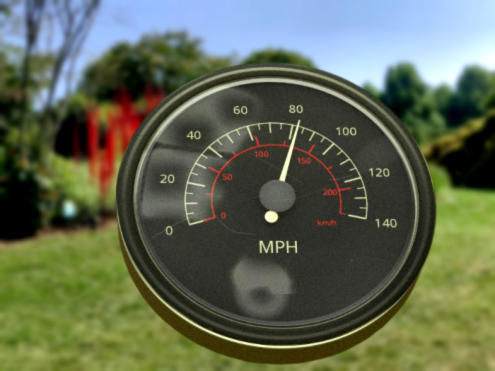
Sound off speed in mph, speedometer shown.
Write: 82.5 mph
